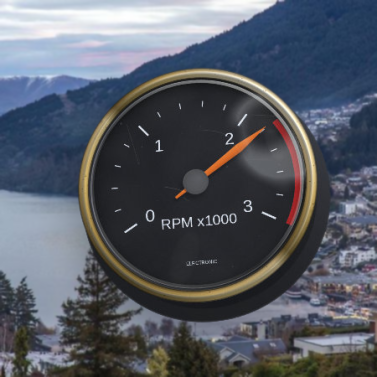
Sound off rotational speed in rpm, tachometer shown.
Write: 2200 rpm
